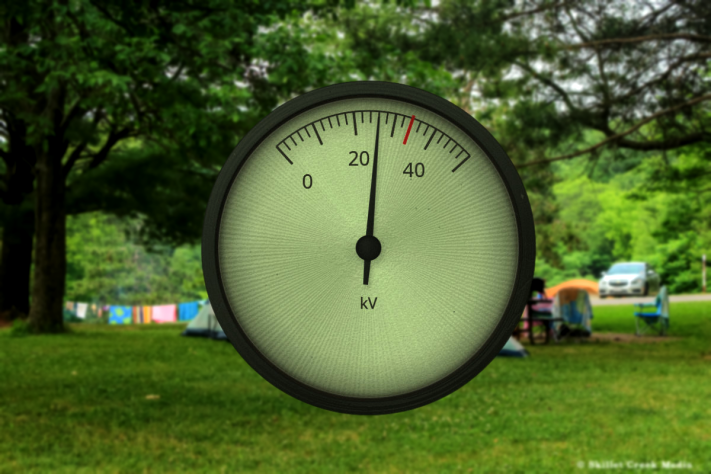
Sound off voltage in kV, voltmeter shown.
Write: 26 kV
